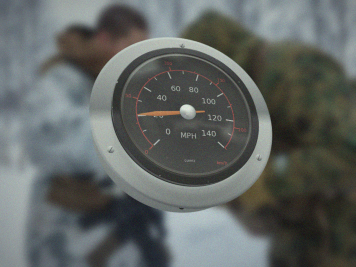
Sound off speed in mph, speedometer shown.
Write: 20 mph
